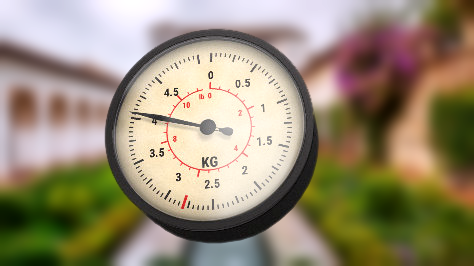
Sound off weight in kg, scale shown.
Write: 4.05 kg
